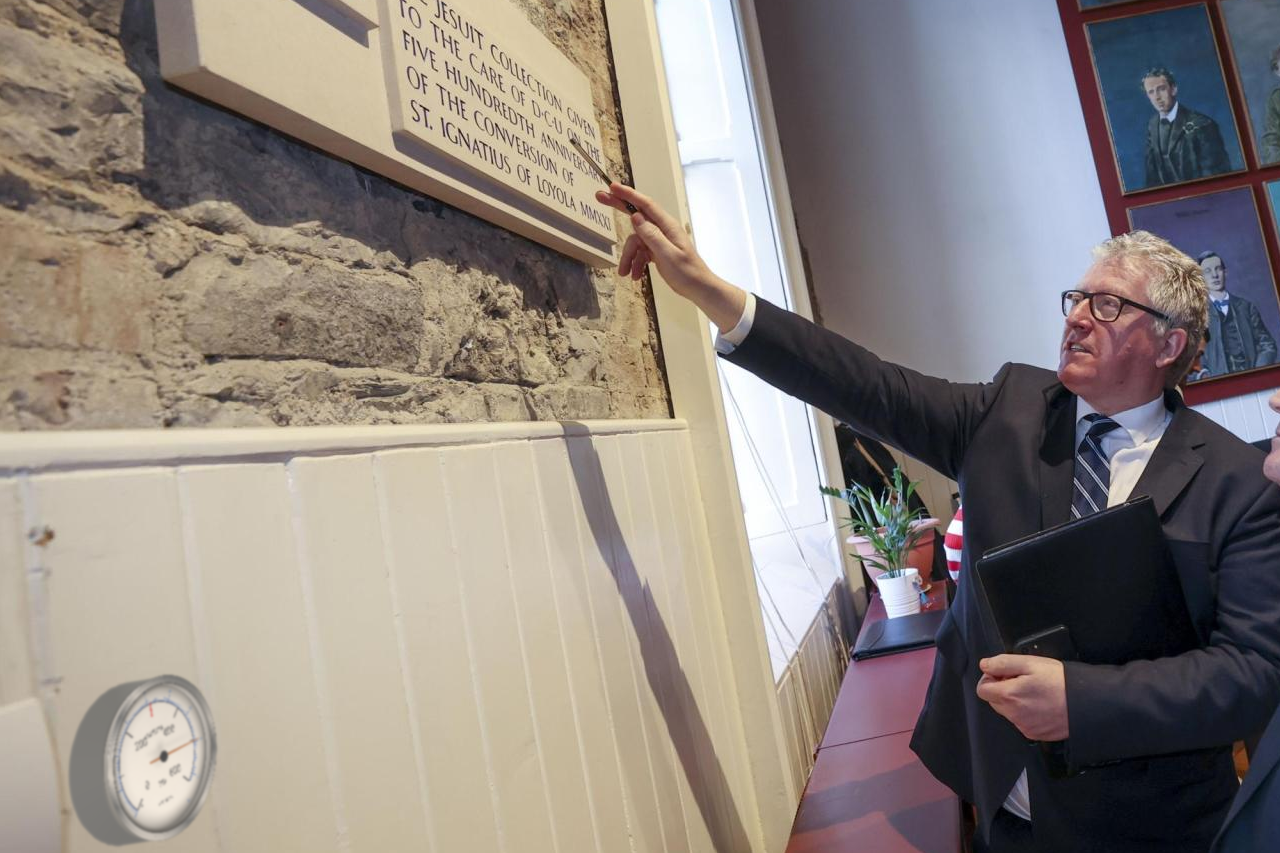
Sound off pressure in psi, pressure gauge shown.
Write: 500 psi
